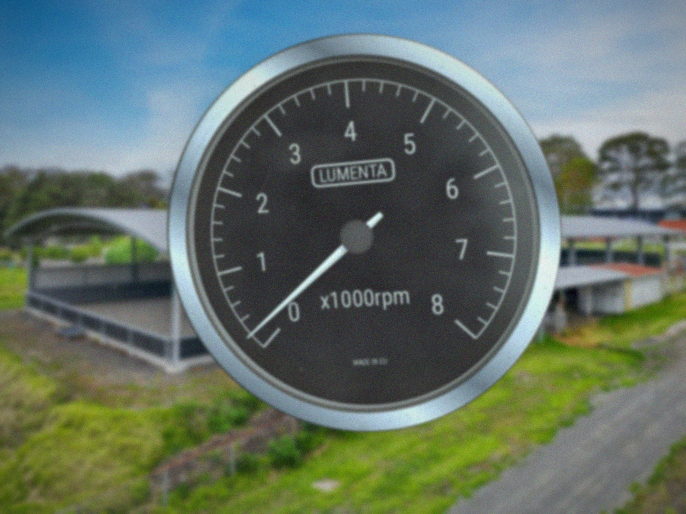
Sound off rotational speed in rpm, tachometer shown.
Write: 200 rpm
